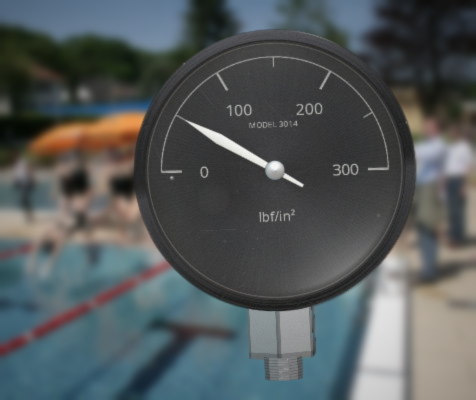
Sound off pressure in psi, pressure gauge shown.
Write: 50 psi
